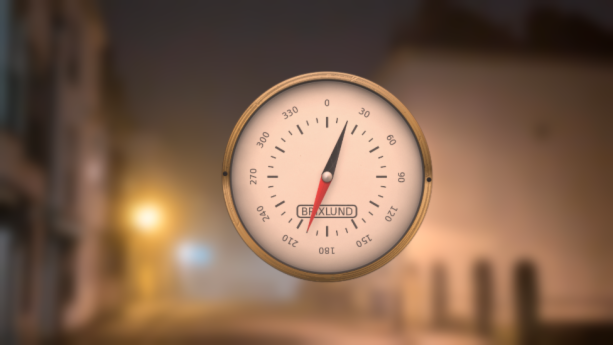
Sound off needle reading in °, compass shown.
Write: 200 °
